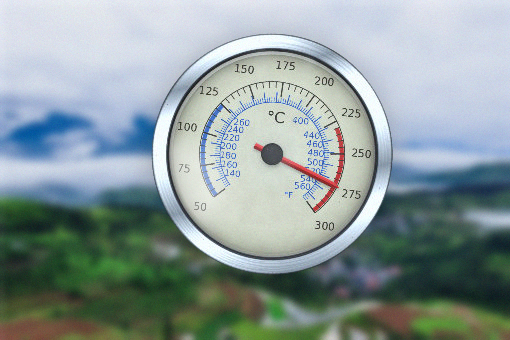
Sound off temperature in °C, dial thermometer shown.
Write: 275 °C
